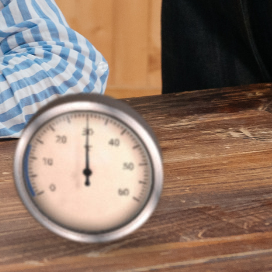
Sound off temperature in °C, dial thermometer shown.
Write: 30 °C
